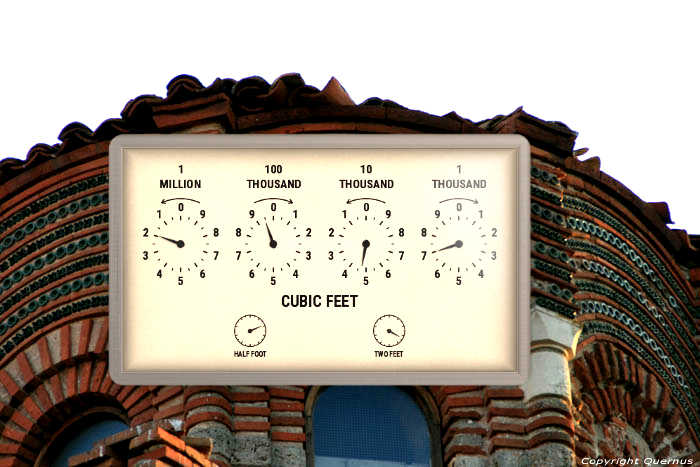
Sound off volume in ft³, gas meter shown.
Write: 194700 ft³
